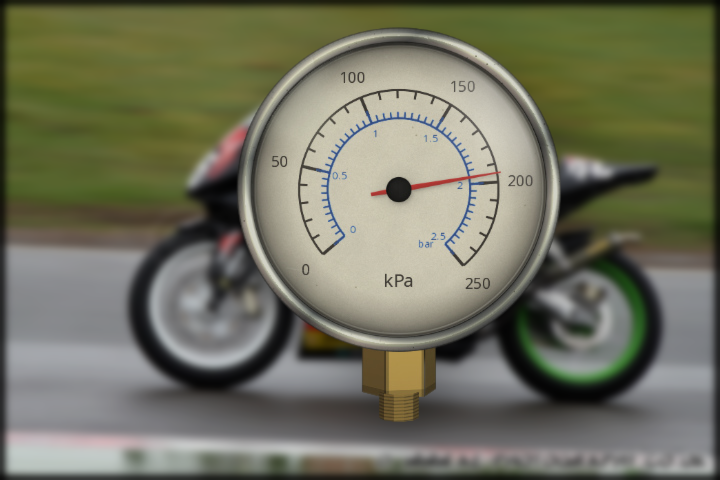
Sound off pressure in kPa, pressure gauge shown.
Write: 195 kPa
